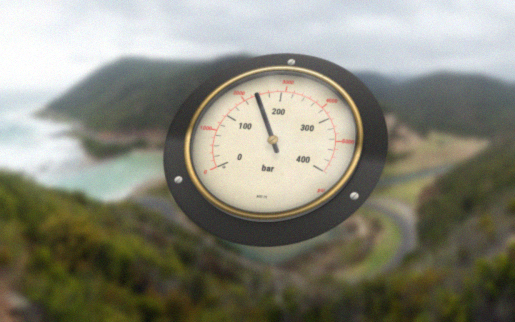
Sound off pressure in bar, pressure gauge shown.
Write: 160 bar
